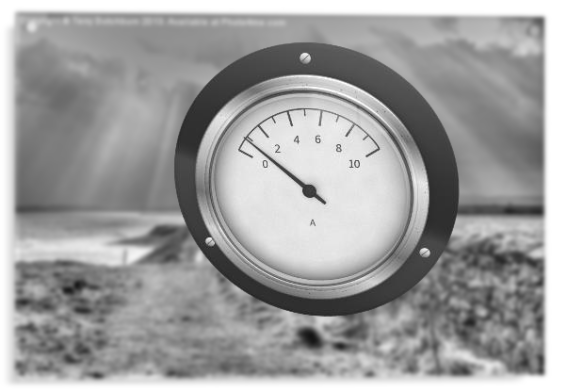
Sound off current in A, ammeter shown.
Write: 1 A
